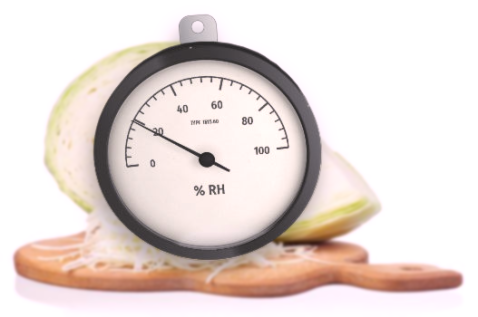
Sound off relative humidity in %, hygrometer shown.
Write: 20 %
